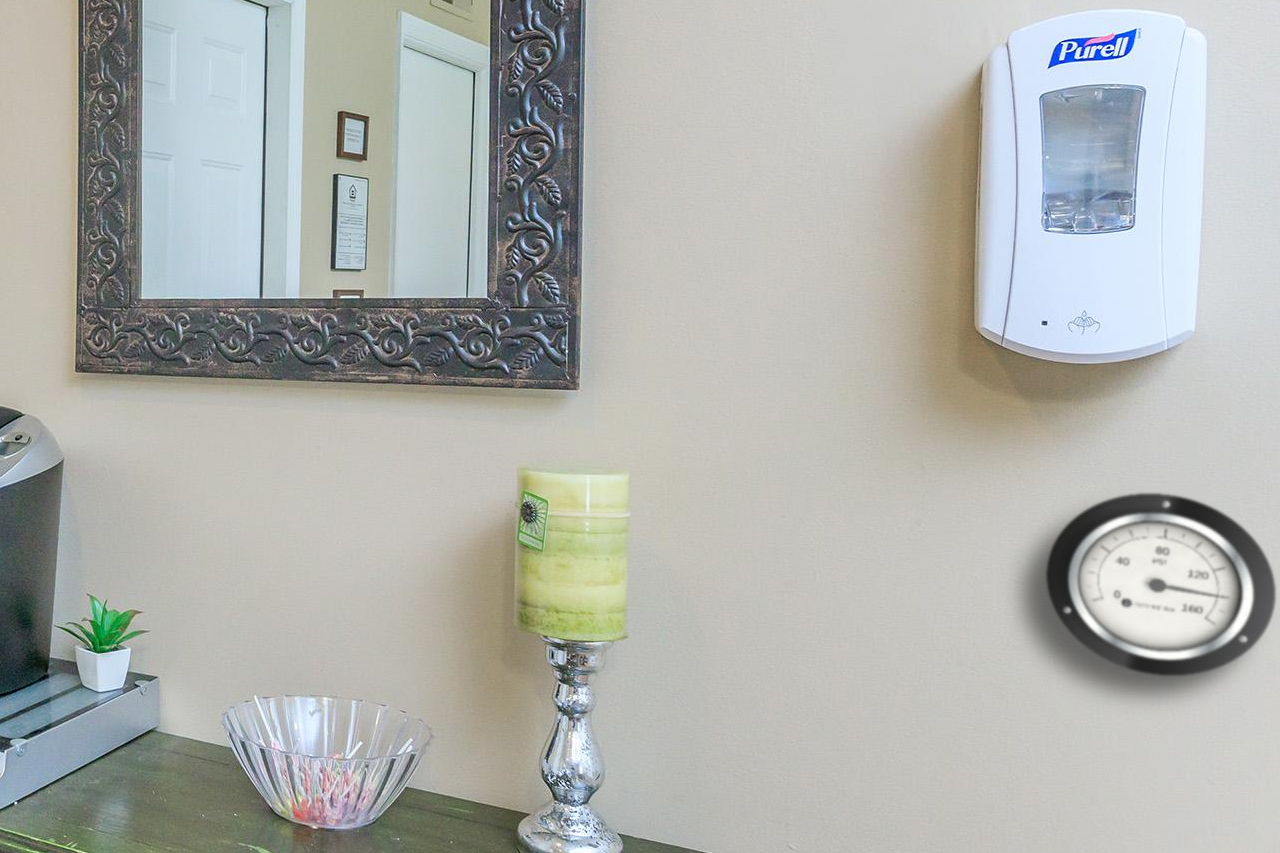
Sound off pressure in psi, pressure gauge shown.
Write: 140 psi
